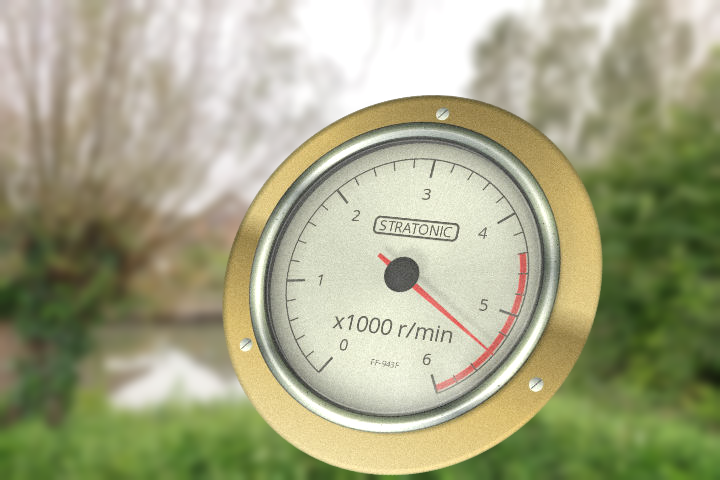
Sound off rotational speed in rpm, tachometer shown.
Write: 5400 rpm
